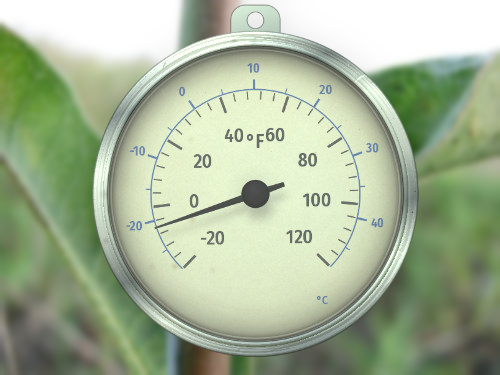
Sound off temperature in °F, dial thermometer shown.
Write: -6 °F
